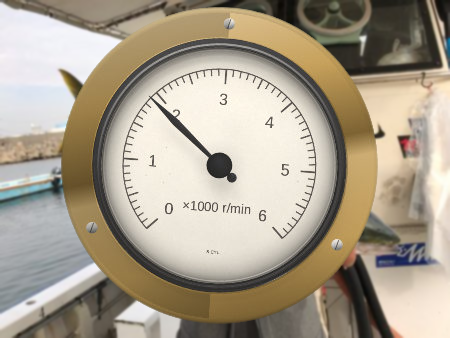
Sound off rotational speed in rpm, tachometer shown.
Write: 1900 rpm
